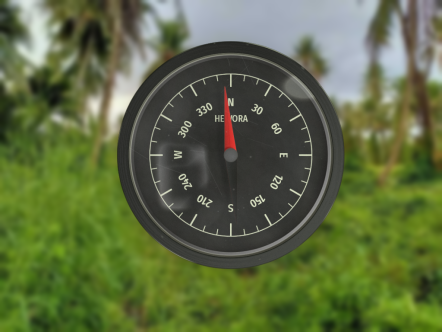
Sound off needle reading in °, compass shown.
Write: 355 °
